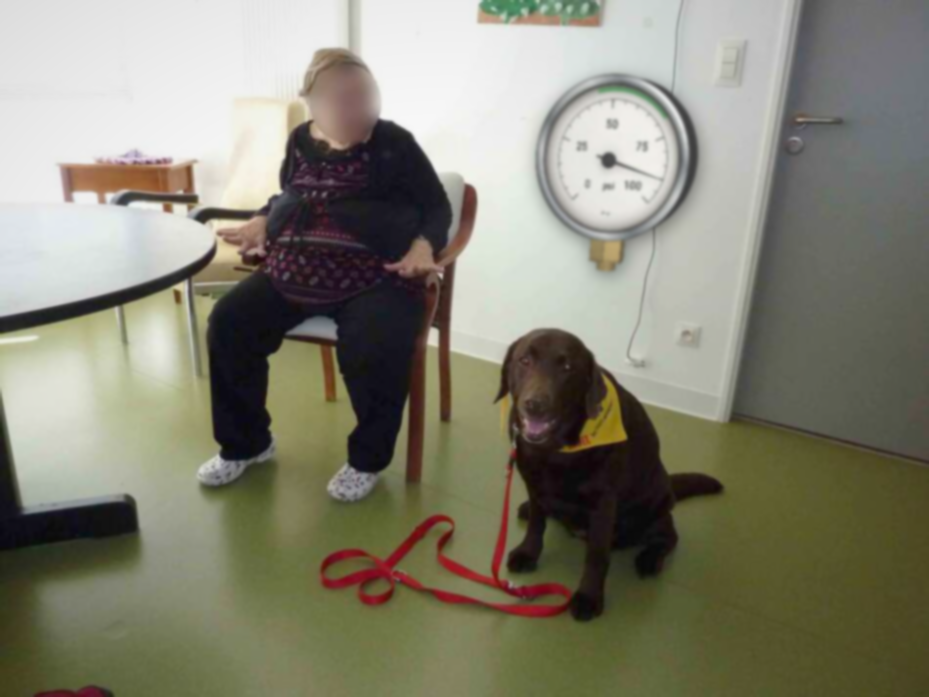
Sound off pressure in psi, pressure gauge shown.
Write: 90 psi
